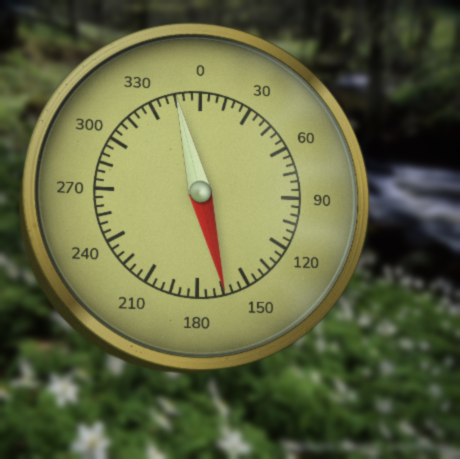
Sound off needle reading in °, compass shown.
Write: 165 °
